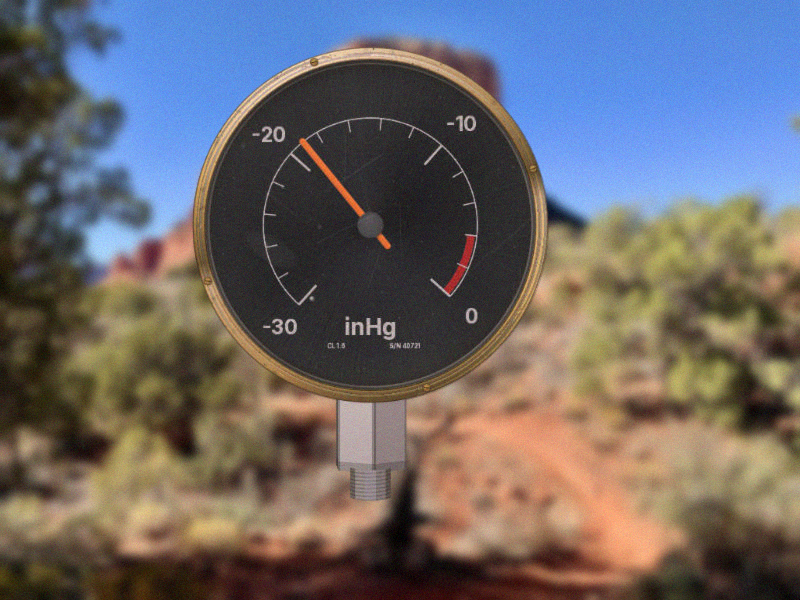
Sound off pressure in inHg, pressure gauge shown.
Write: -19 inHg
